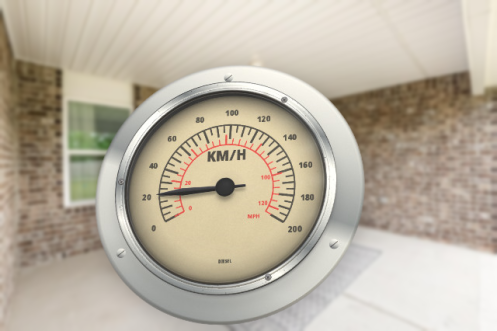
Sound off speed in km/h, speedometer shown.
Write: 20 km/h
